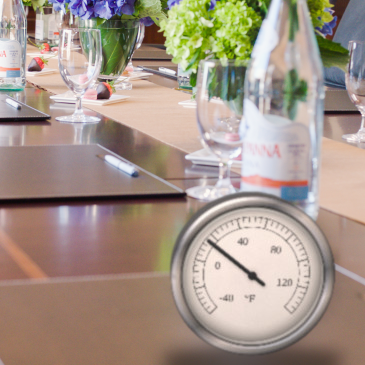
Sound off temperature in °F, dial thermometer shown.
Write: 16 °F
